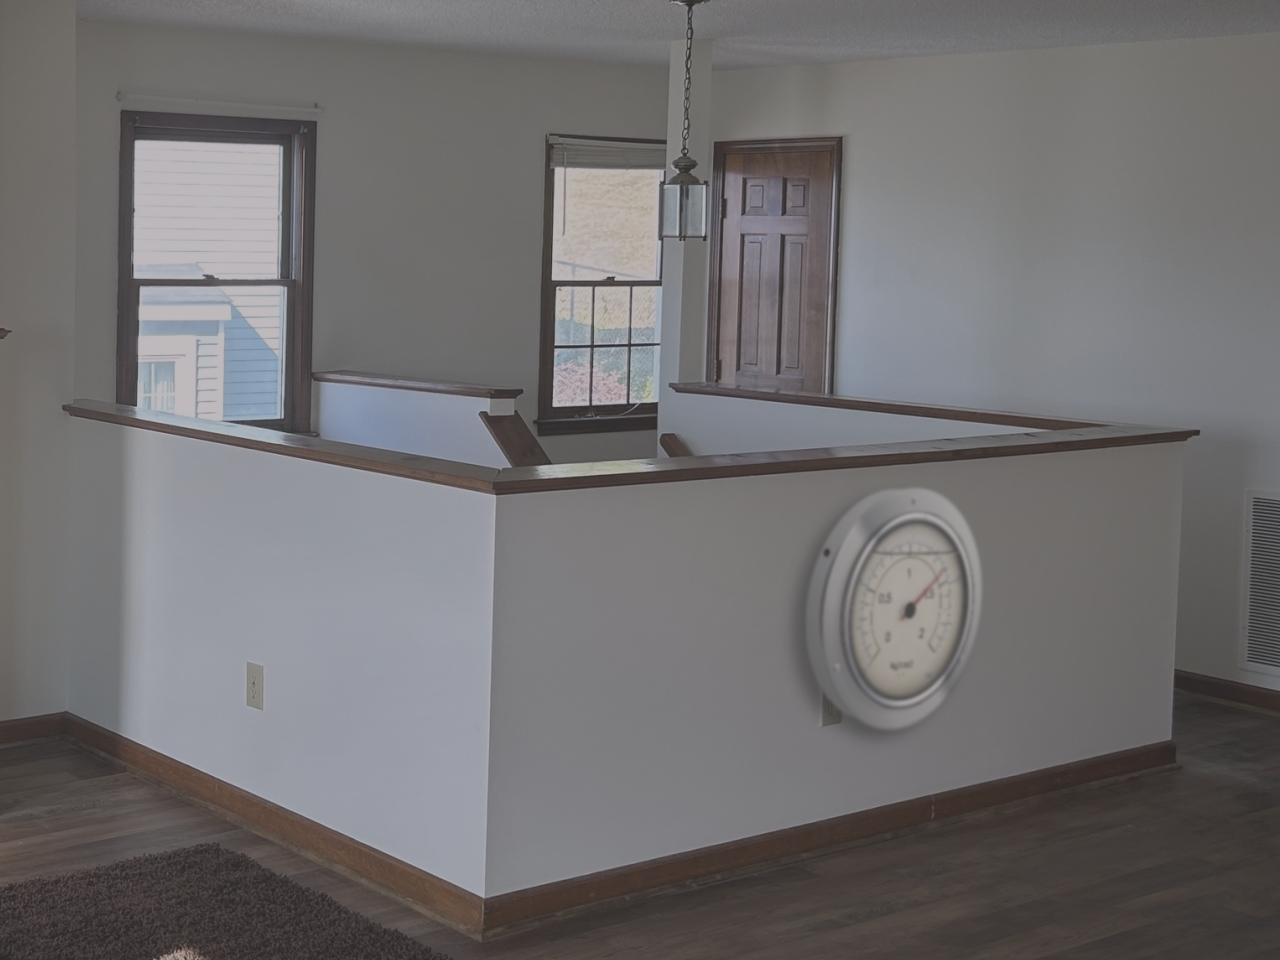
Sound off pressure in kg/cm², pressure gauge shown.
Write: 1.4 kg/cm²
